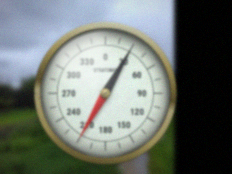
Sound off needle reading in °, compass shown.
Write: 210 °
